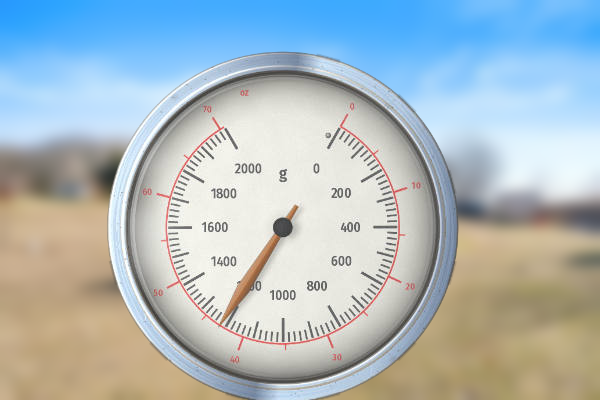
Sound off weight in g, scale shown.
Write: 1220 g
